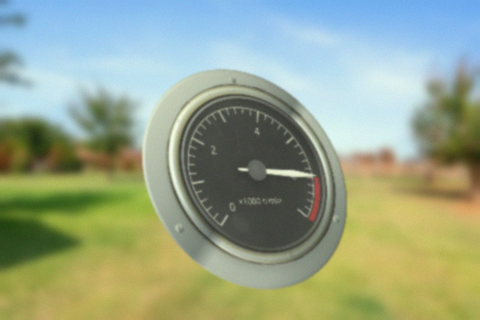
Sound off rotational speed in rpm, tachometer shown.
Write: 6000 rpm
